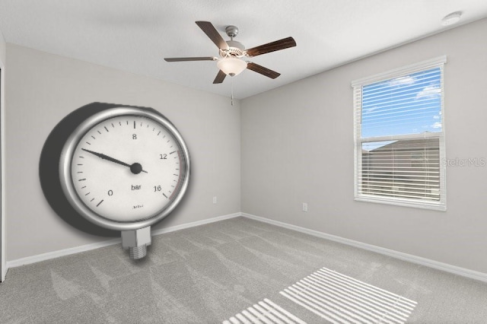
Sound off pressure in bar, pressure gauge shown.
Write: 4 bar
